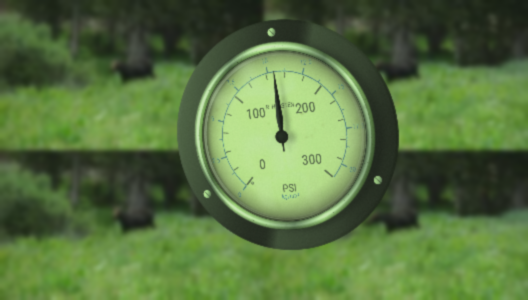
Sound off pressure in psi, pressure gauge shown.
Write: 150 psi
